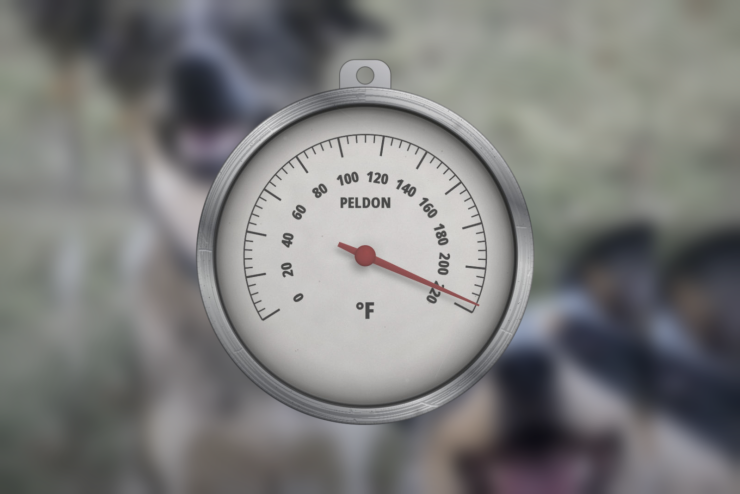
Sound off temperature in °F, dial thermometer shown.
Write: 216 °F
